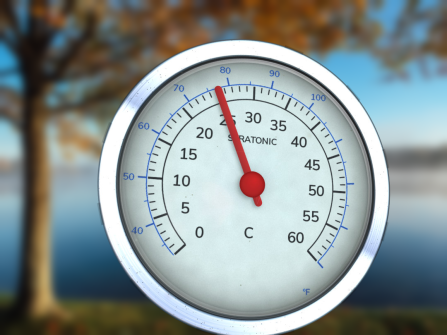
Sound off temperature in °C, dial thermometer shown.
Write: 25 °C
